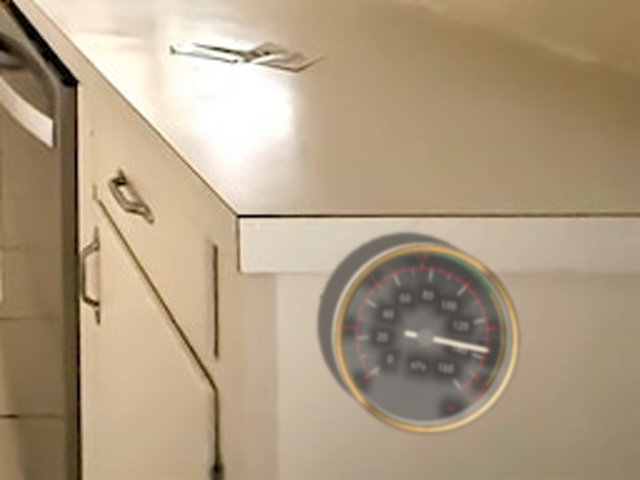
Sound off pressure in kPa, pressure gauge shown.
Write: 135 kPa
